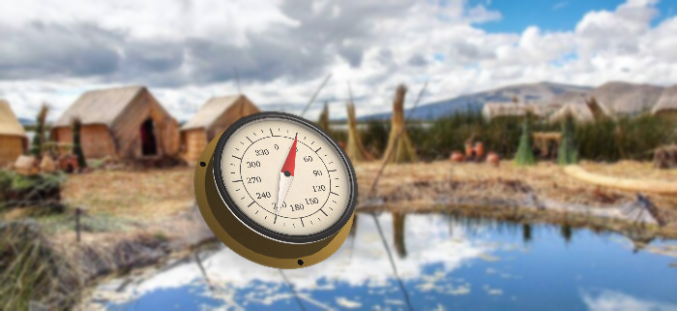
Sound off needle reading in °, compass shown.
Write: 30 °
